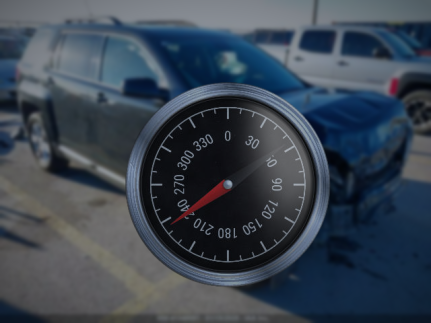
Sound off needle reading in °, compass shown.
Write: 235 °
